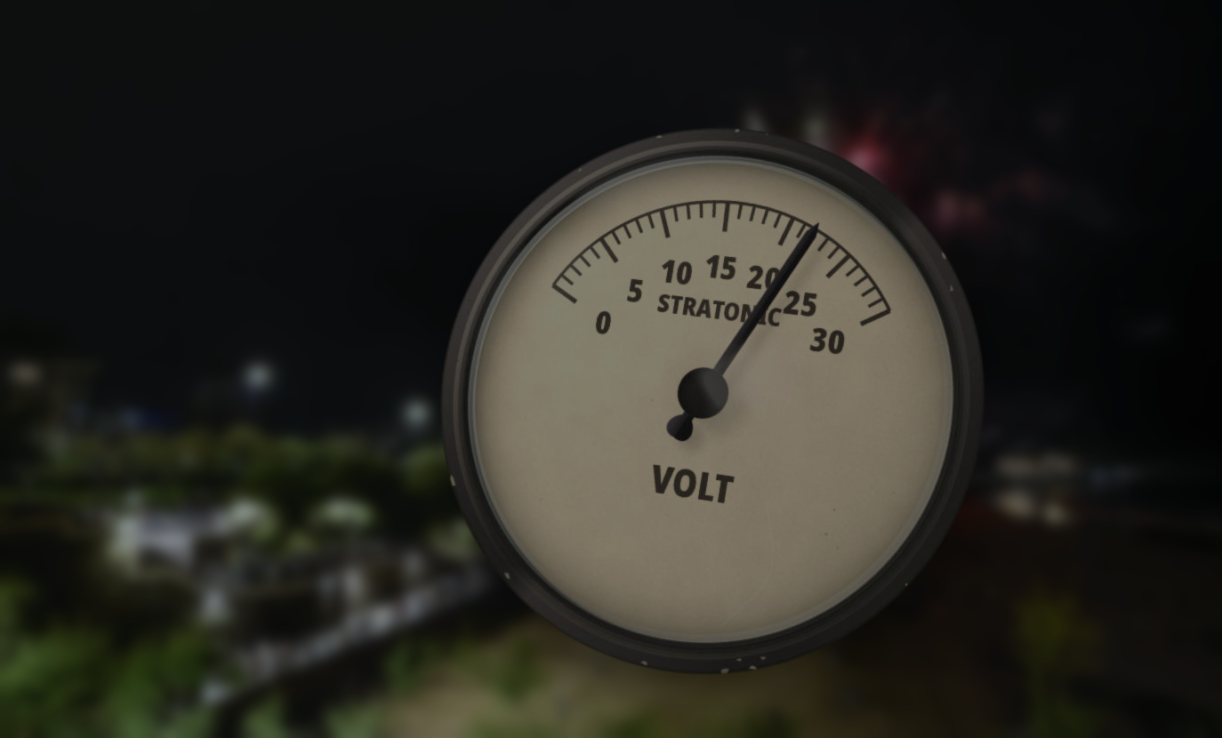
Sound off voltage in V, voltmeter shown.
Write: 22 V
